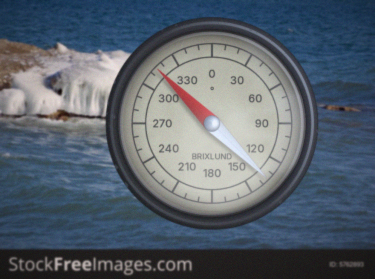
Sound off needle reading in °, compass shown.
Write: 315 °
